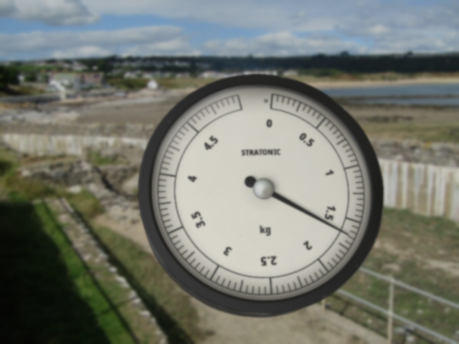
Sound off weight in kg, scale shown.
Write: 1.65 kg
